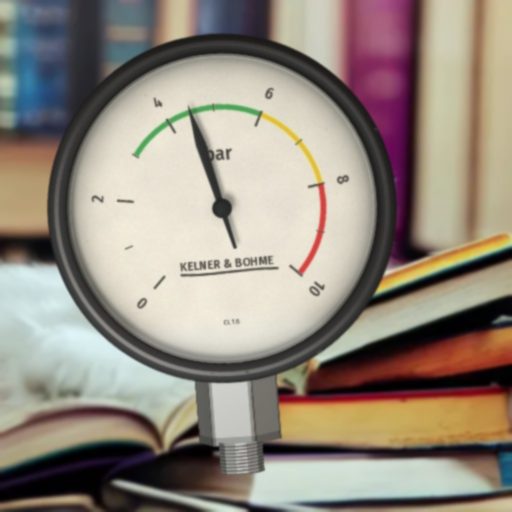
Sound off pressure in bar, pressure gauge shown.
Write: 4.5 bar
